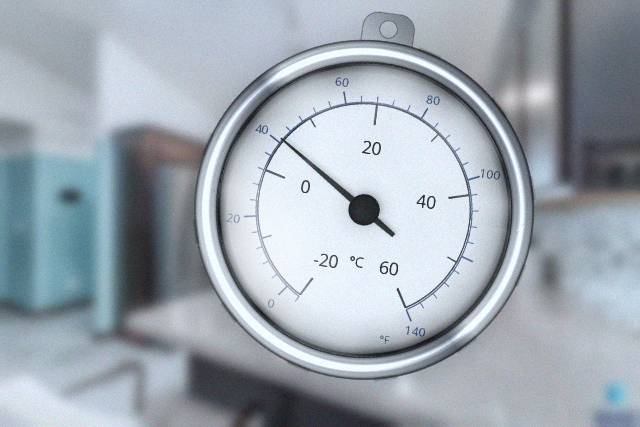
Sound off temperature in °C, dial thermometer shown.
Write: 5 °C
